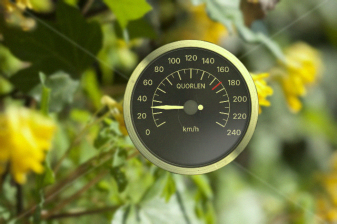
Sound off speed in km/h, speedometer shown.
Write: 30 km/h
